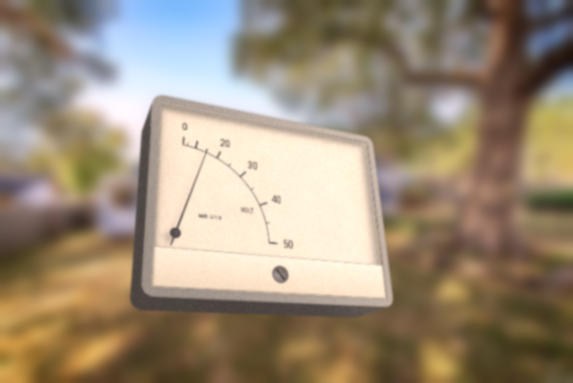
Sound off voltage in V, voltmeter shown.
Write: 15 V
